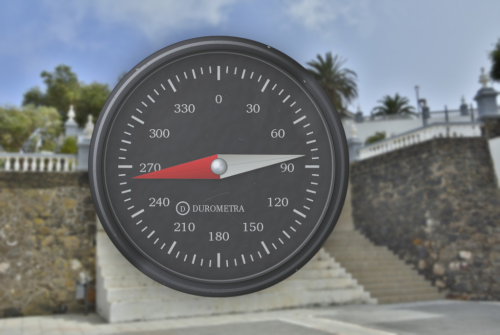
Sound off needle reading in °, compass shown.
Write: 262.5 °
